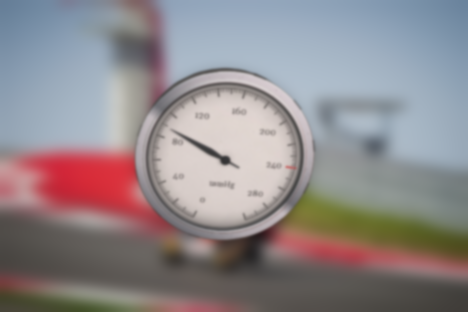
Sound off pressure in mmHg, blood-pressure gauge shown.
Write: 90 mmHg
